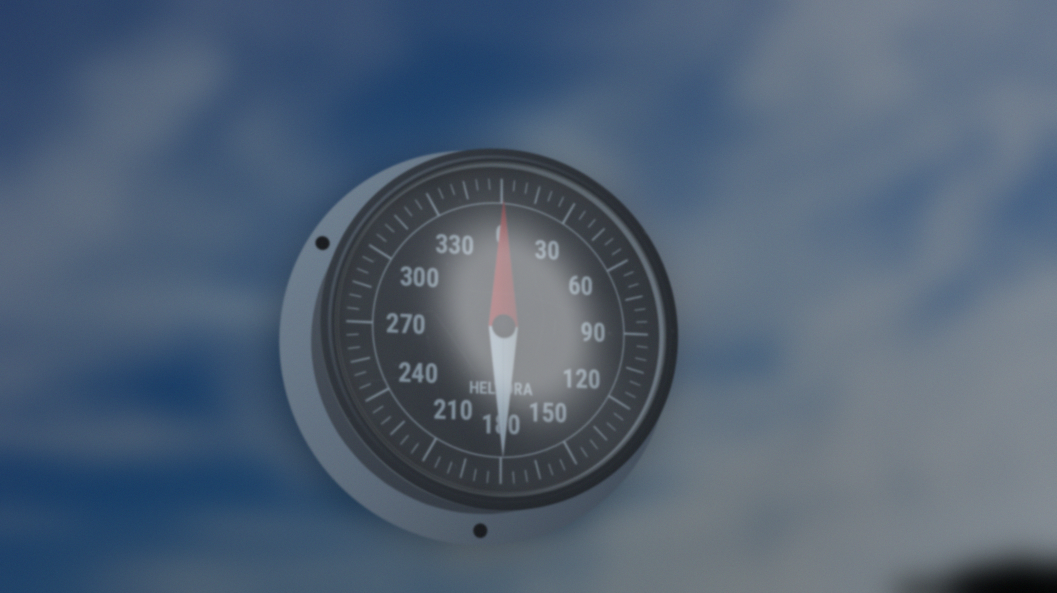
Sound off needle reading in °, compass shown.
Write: 0 °
